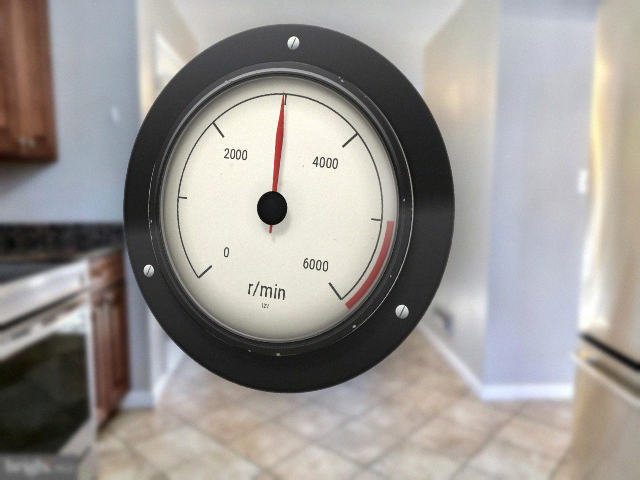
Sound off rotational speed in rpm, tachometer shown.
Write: 3000 rpm
